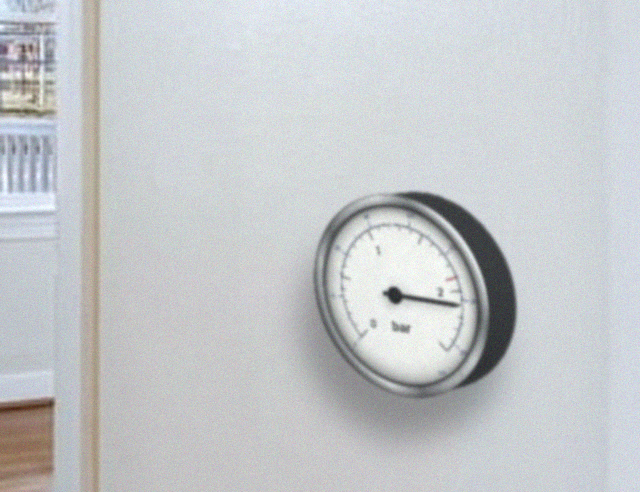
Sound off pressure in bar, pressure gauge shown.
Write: 2.1 bar
